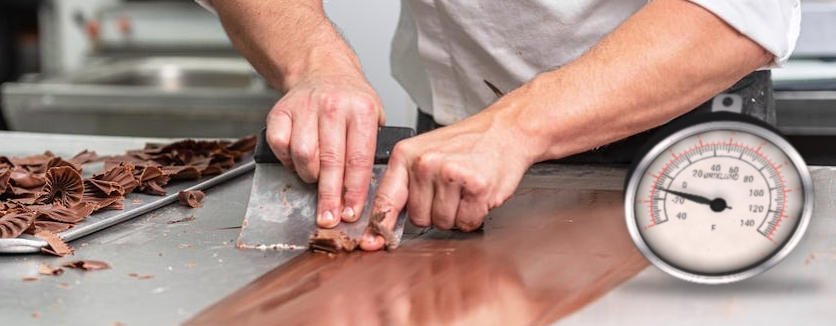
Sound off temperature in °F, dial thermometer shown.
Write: -10 °F
